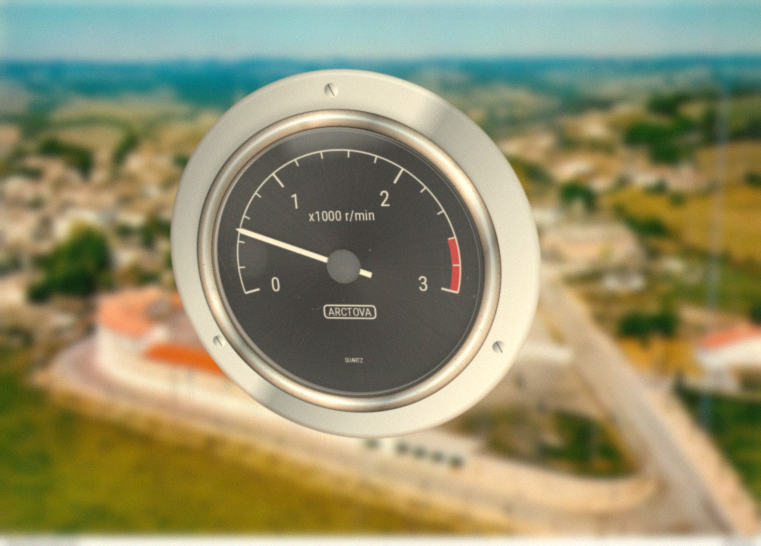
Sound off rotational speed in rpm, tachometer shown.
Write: 500 rpm
